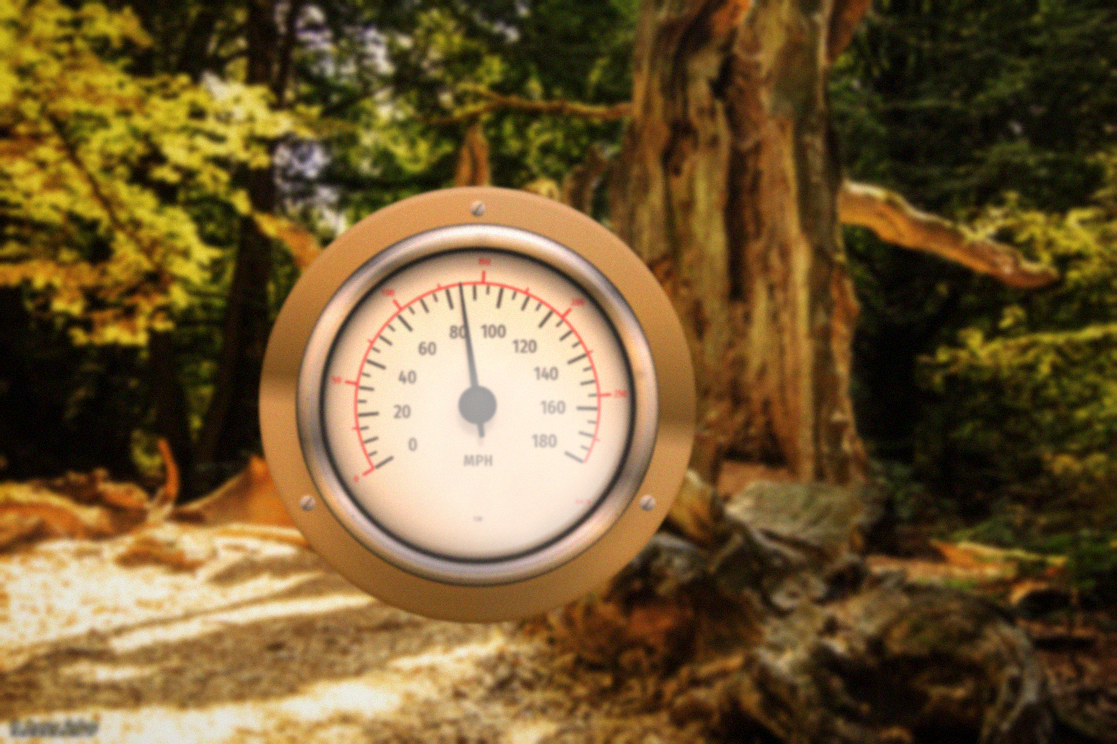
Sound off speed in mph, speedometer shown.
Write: 85 mph
